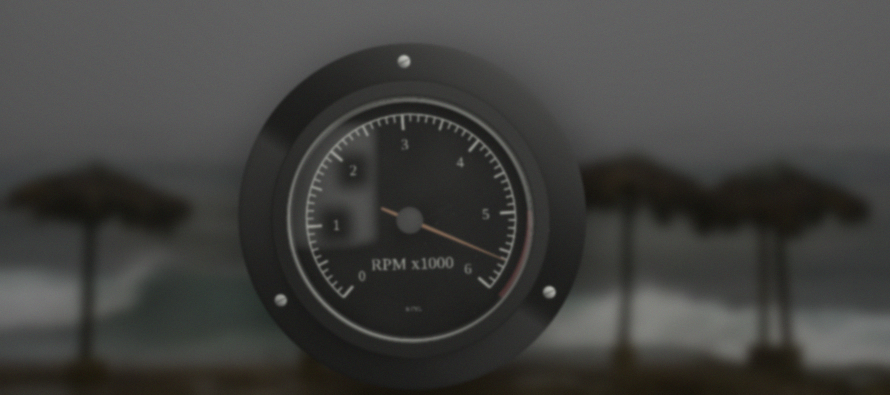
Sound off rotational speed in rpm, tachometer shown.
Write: 5600 rpm
